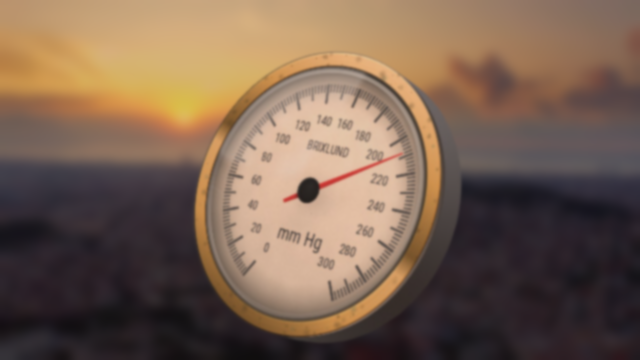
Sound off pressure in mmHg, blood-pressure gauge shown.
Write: 210 mmHg
